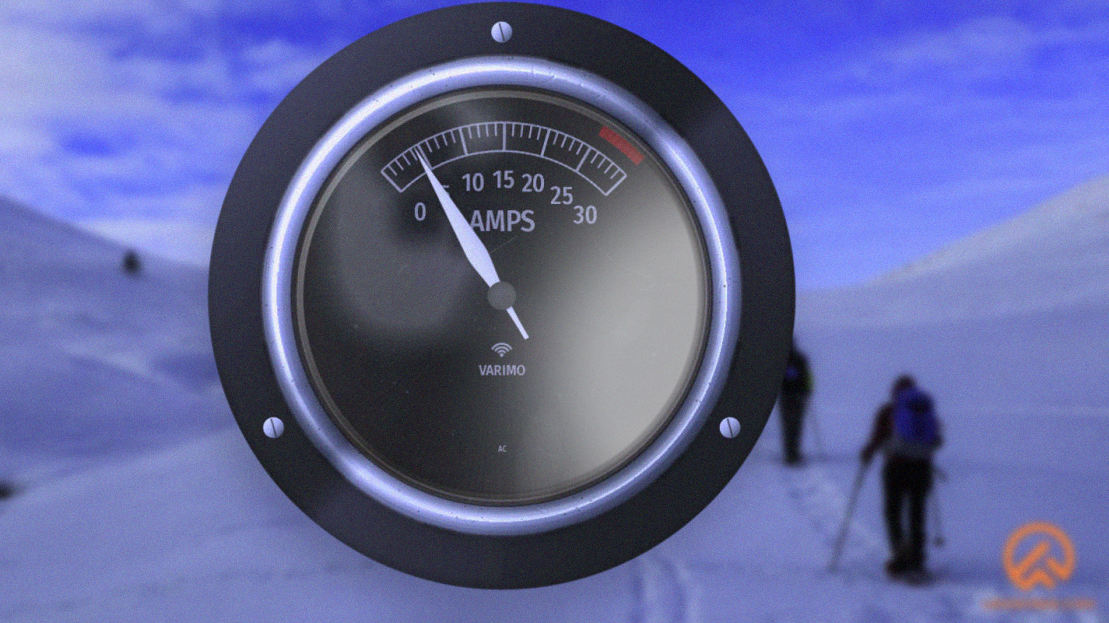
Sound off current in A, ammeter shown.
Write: 4.5 A
